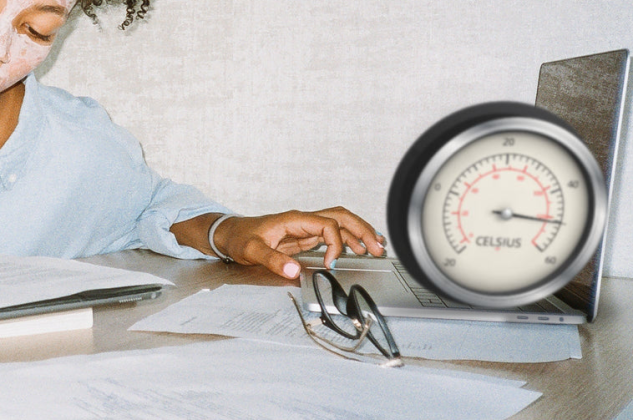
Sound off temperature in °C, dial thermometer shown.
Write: 50 °C
